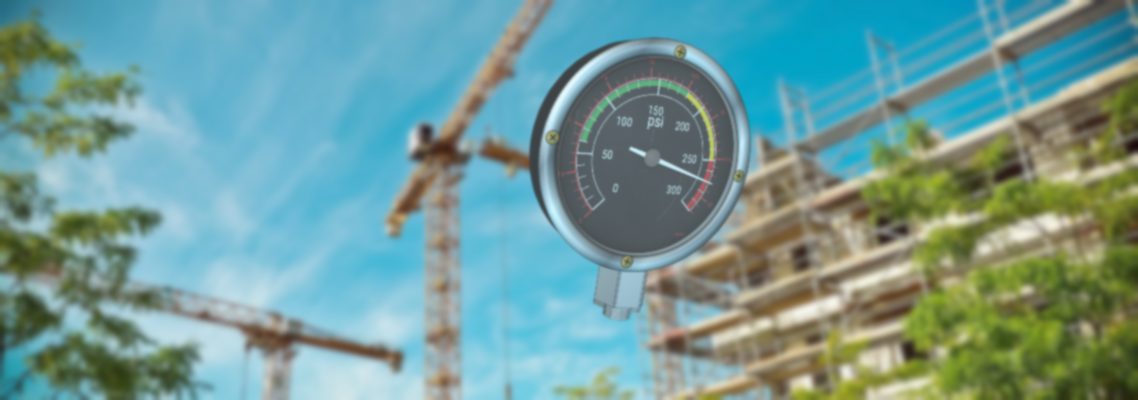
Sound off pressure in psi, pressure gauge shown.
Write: 270 psi
